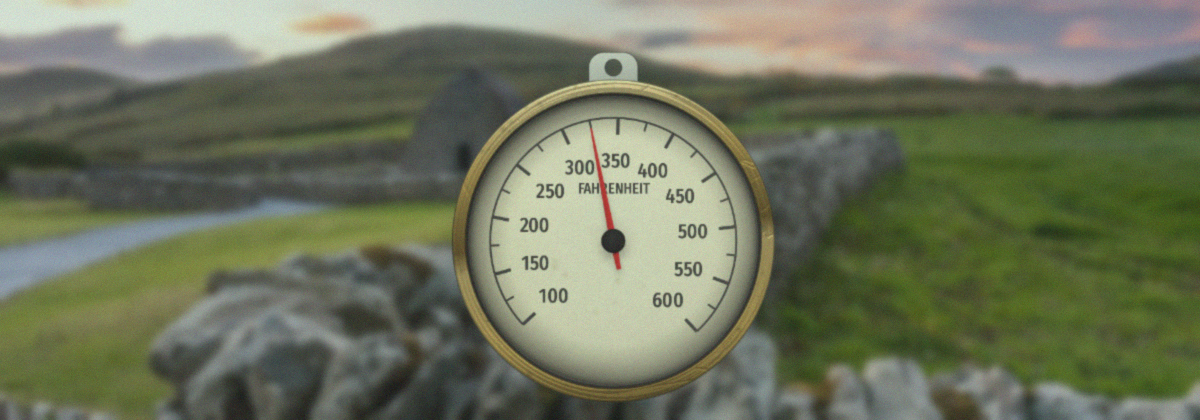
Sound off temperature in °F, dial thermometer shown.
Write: 325 °F
